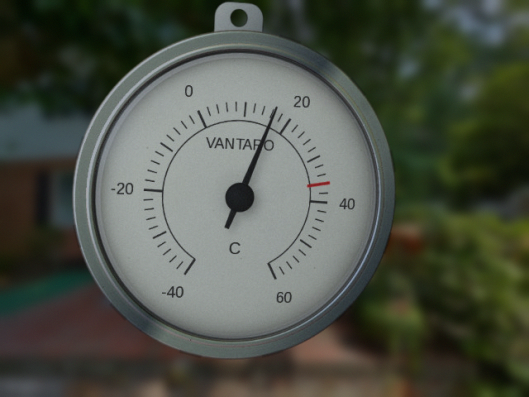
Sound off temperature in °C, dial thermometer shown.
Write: 16 °C
